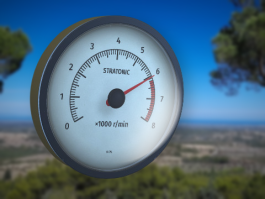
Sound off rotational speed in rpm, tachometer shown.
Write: 6000 rpm
